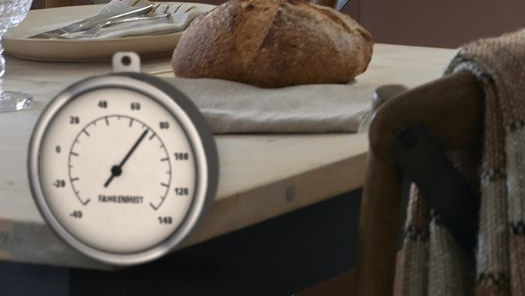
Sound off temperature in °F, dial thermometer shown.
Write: 75 °F
